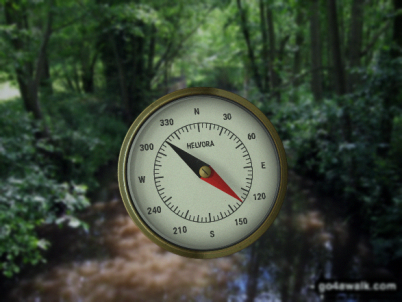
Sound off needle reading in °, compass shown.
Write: 135 °
